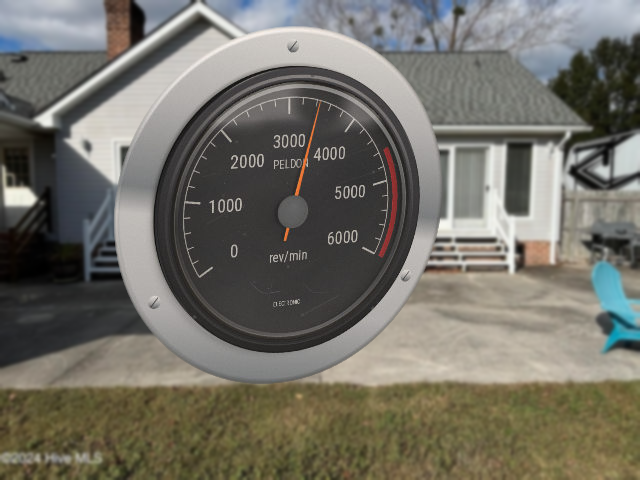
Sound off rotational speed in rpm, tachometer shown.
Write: 3400 rpm
